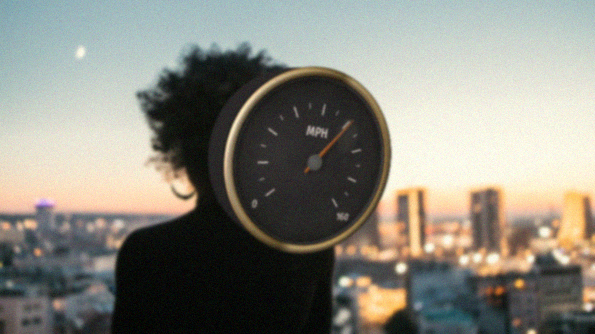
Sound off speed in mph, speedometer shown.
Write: 100 mph
